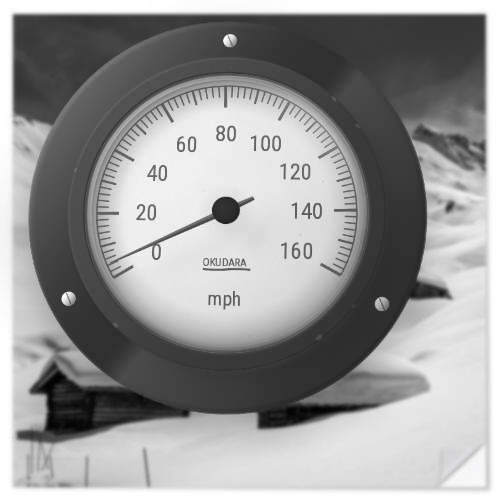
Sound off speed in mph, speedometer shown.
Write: 4 mph
